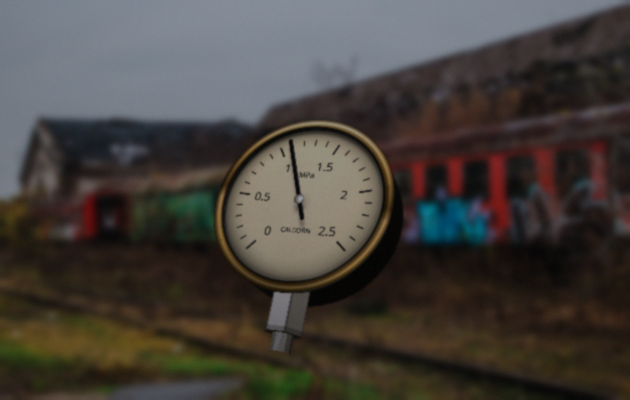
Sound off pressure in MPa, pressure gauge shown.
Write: 1.1 MPa
